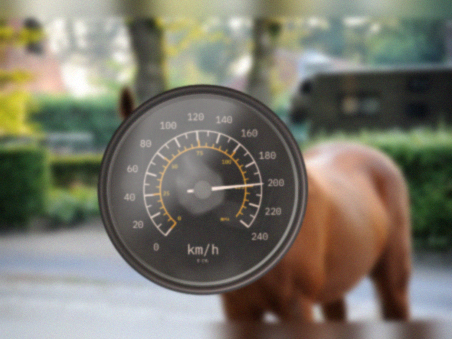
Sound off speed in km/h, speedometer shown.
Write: 200 km/h
